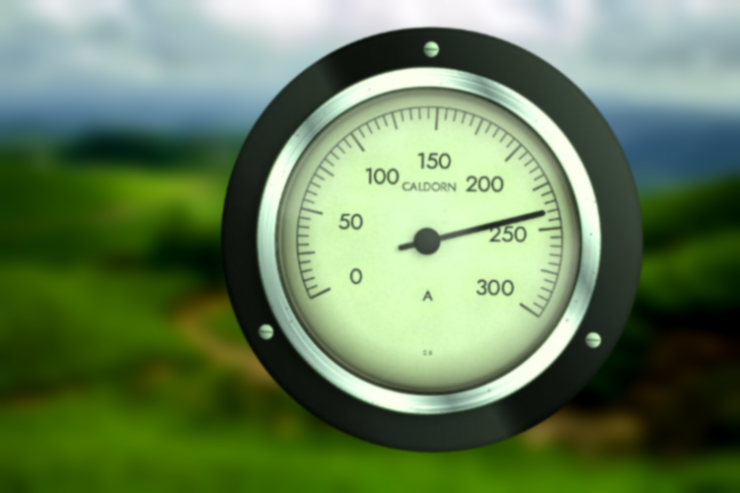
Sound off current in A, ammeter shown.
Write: 240 A
